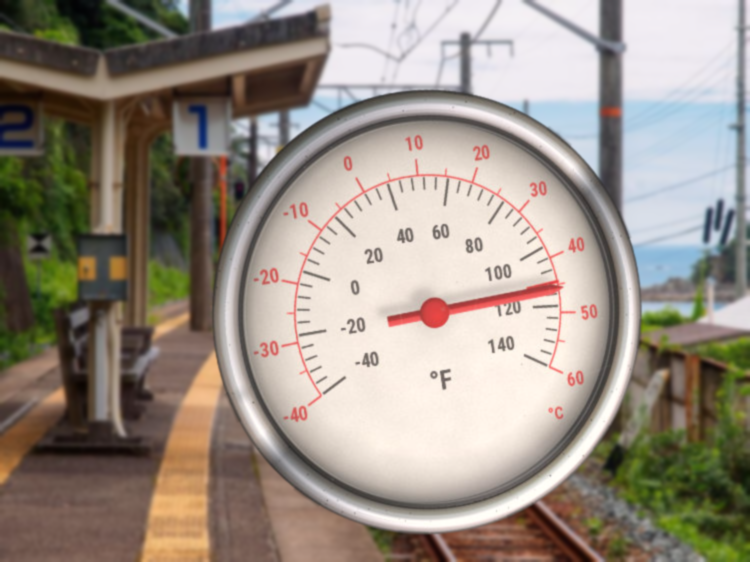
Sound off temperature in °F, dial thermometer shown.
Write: 114 °F
